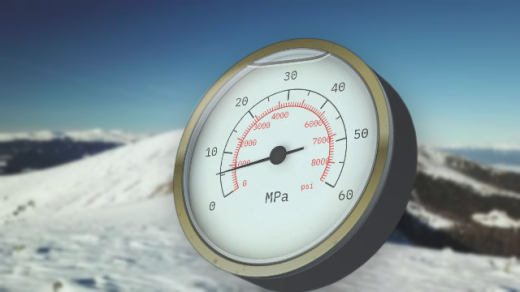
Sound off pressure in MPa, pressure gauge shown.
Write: 5 MPa
